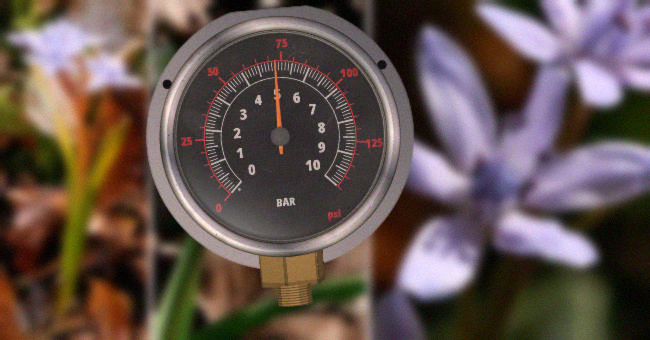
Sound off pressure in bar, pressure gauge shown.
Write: 5 bar
